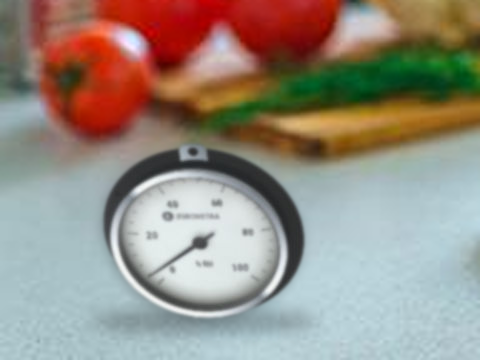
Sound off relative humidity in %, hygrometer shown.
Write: 4 %
